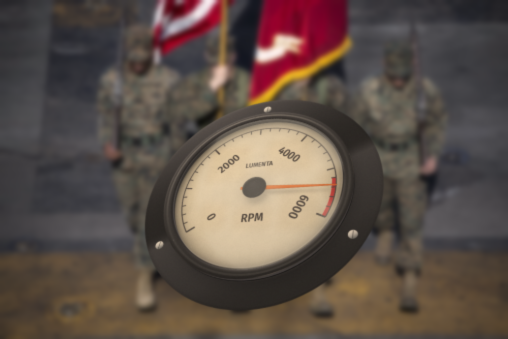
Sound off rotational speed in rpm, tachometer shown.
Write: 5400 rpm
